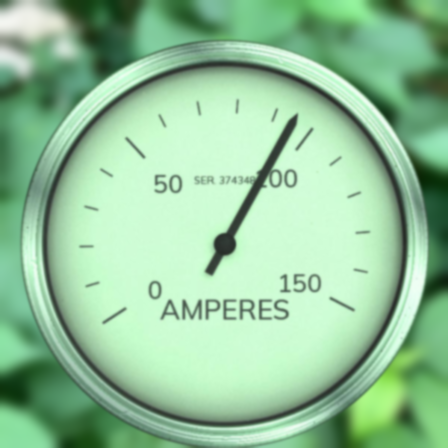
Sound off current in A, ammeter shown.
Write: 95 A
